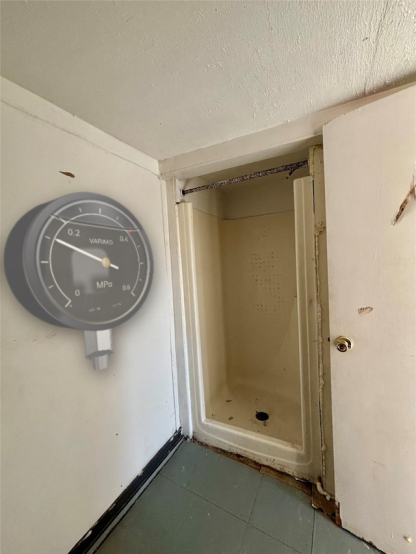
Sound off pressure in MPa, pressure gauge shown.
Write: 0.15 MPa
